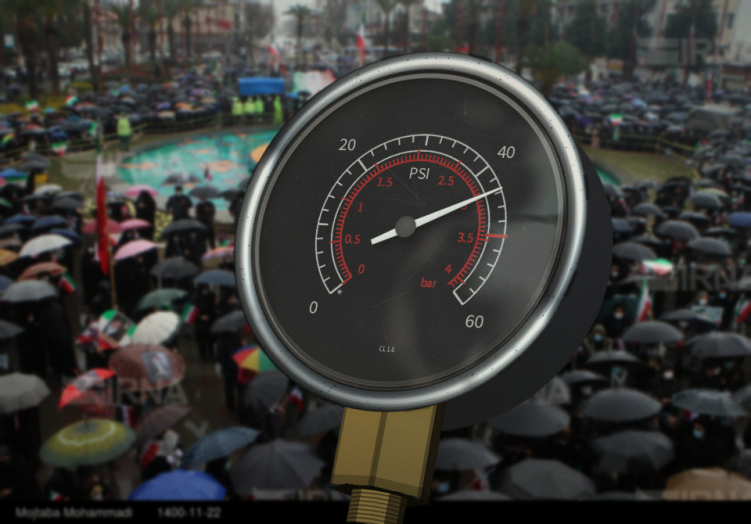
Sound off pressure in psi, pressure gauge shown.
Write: 44 psi
